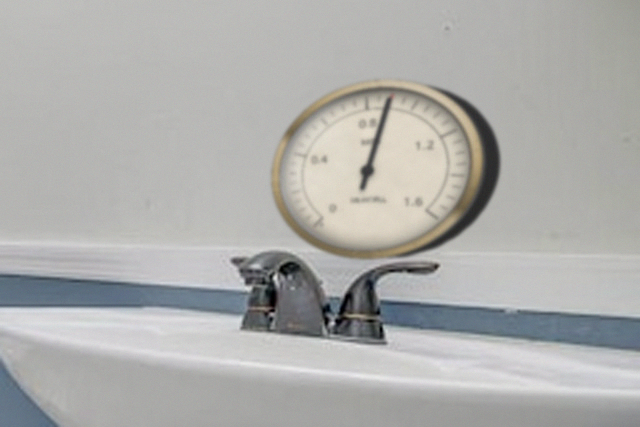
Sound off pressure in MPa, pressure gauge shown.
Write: 0.9 MPa
